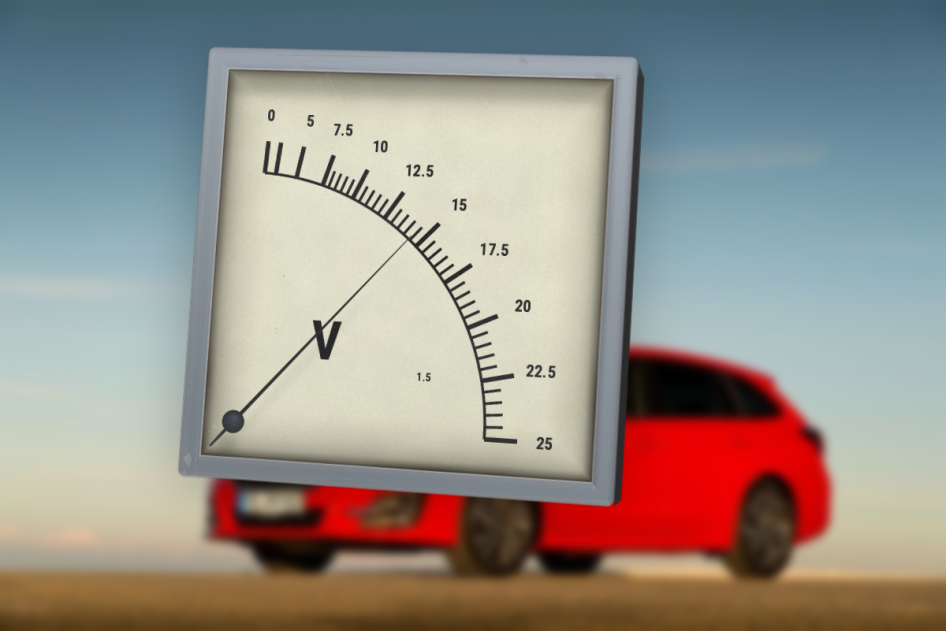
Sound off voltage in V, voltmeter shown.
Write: 14.5 V
